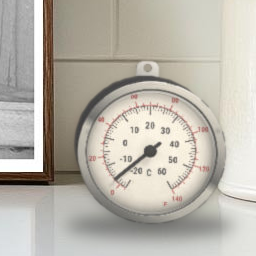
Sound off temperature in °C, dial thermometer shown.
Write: -15 °C
